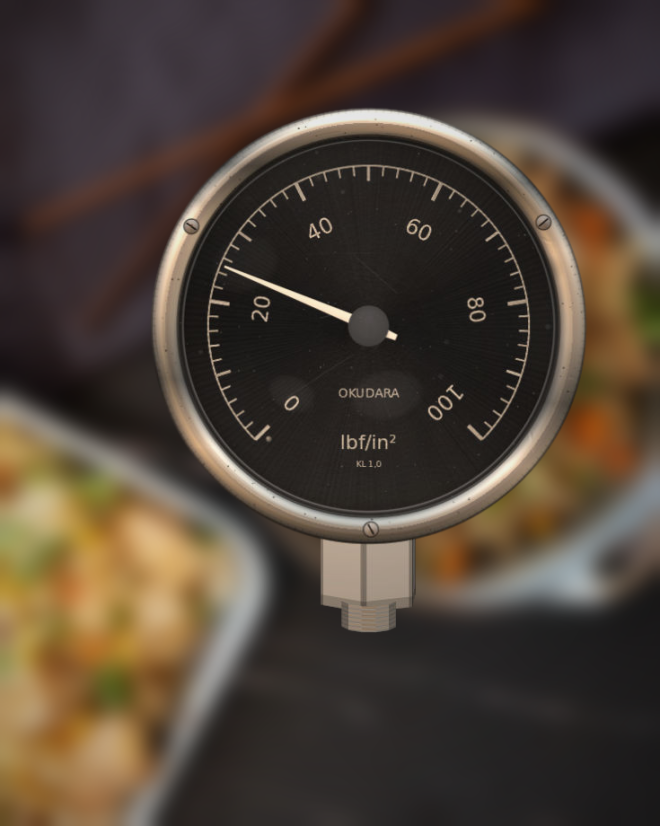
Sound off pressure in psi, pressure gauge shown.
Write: 25 psi
